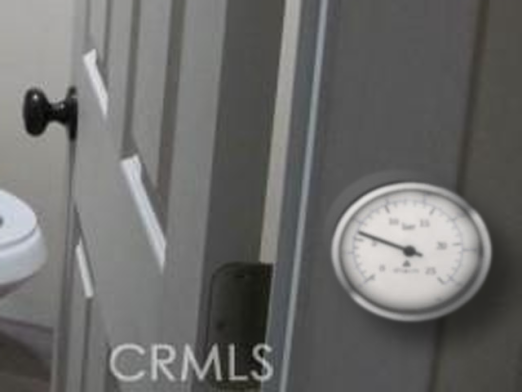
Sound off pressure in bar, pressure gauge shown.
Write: 6 bar
